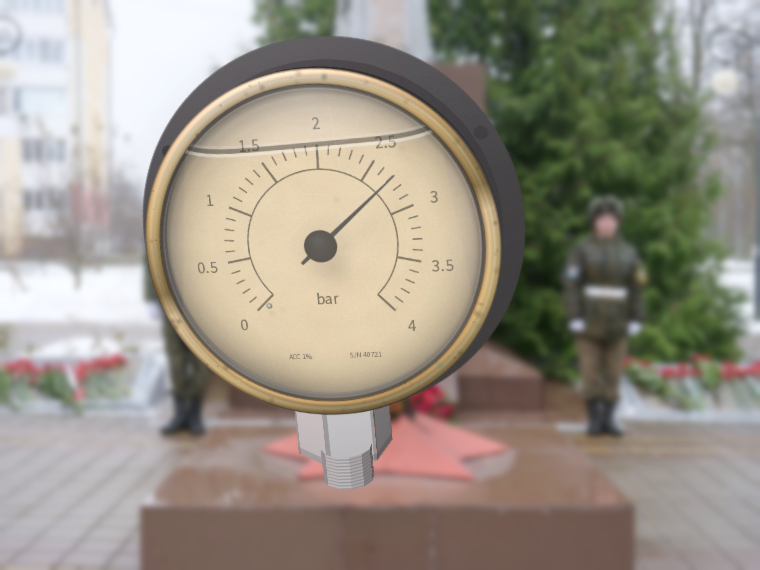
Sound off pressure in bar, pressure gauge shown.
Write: 2.7 bar
